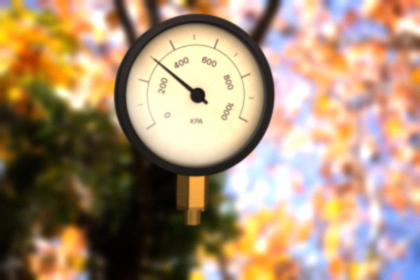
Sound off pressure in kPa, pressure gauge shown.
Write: 300 kPa
